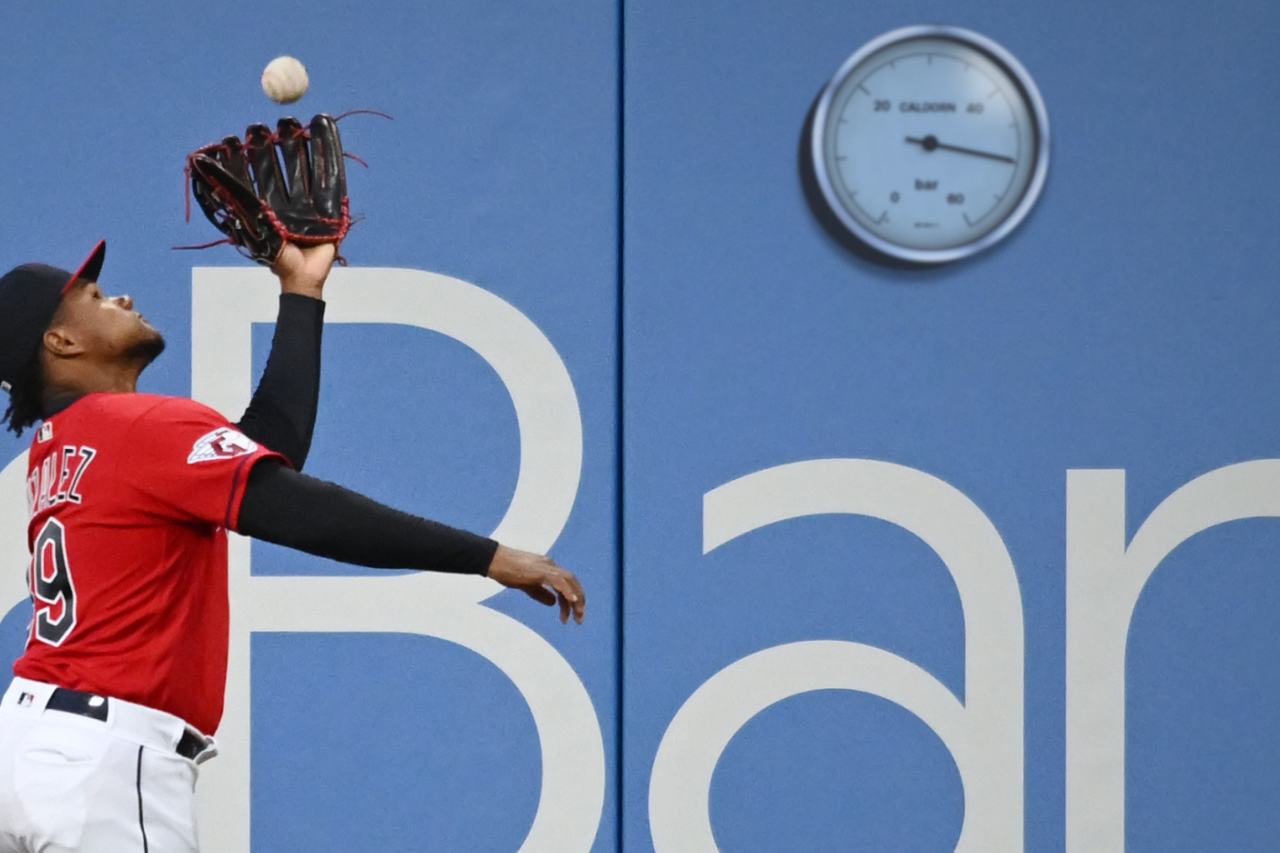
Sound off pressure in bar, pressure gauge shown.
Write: 50 bar
